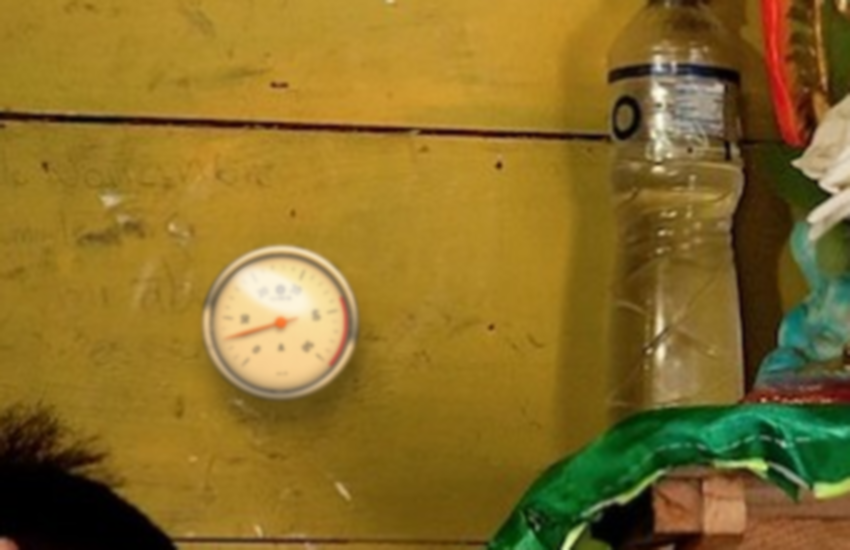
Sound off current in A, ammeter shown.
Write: 6 A
